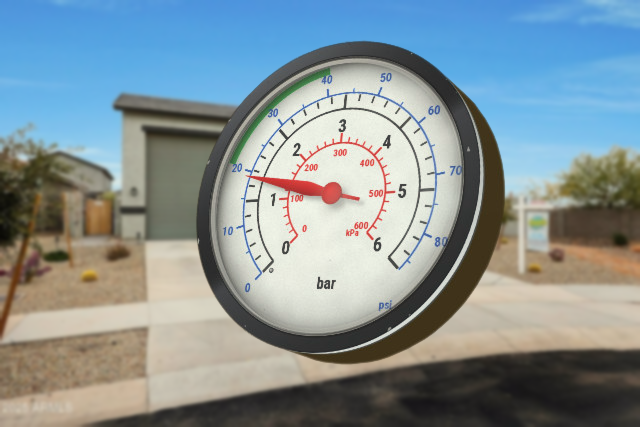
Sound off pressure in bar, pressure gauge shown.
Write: 1.3 bar
